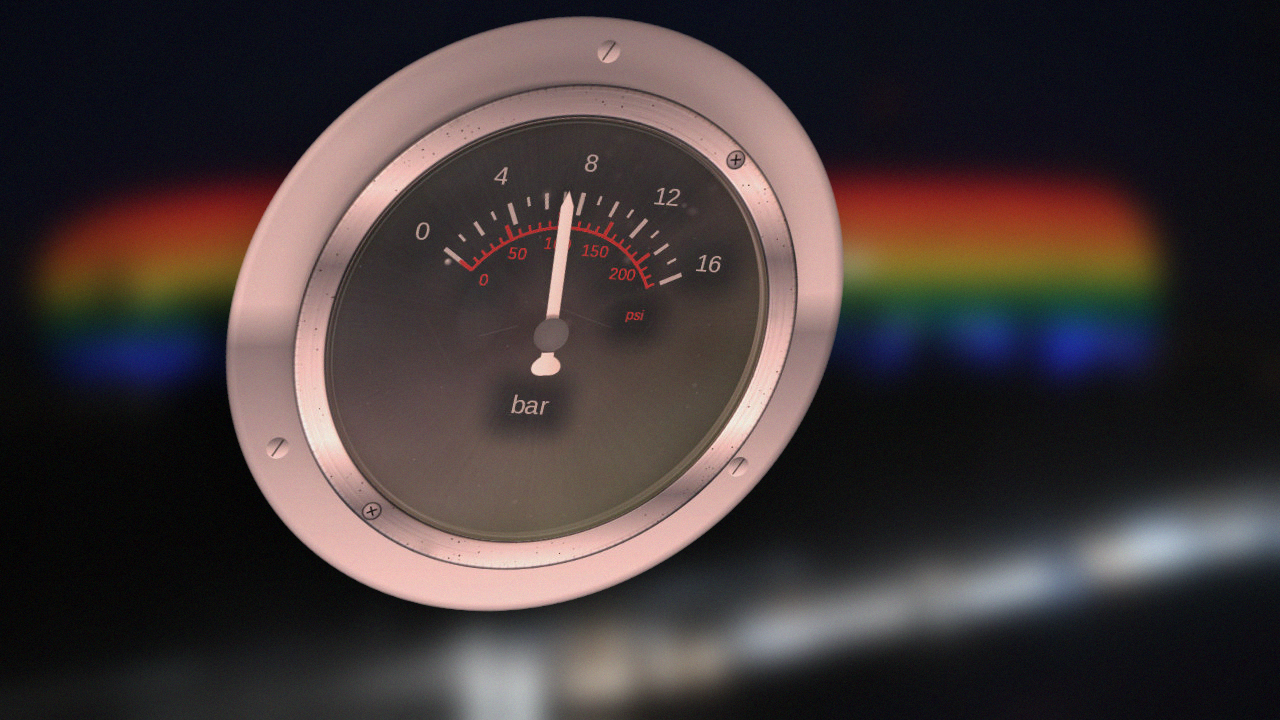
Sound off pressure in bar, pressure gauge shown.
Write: 7 bar
